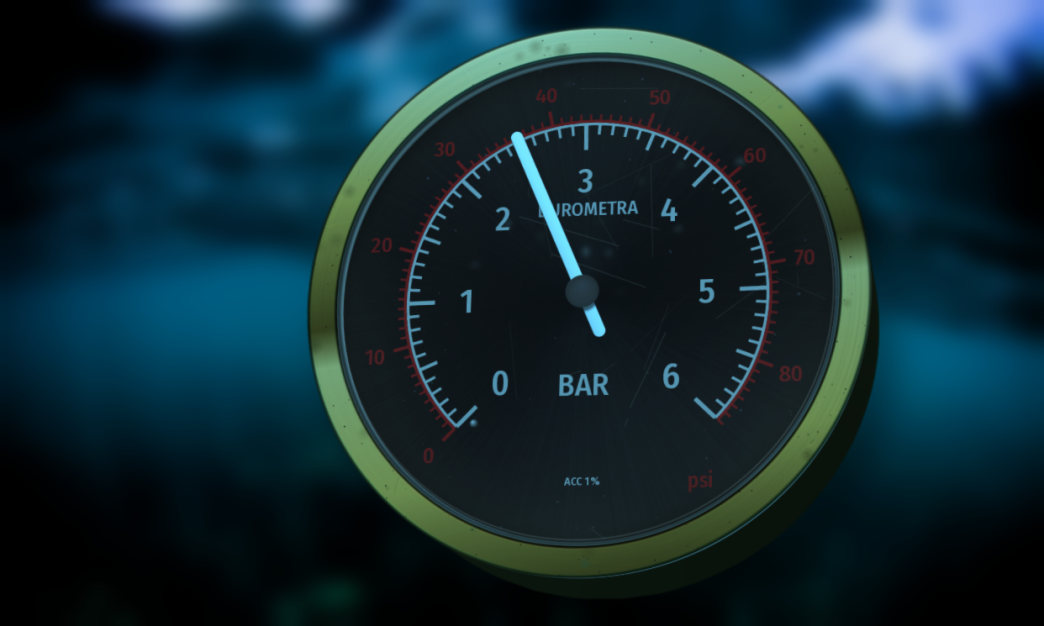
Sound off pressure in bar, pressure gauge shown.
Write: 2.5 bar
